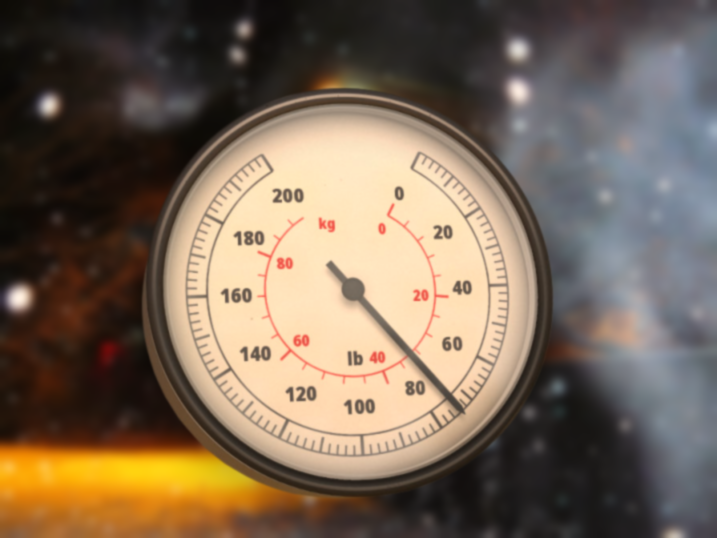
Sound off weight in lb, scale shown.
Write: 74 lb
